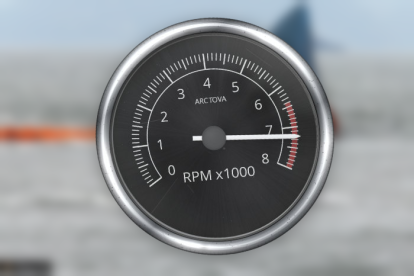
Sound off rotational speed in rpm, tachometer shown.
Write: 7200 rpm
